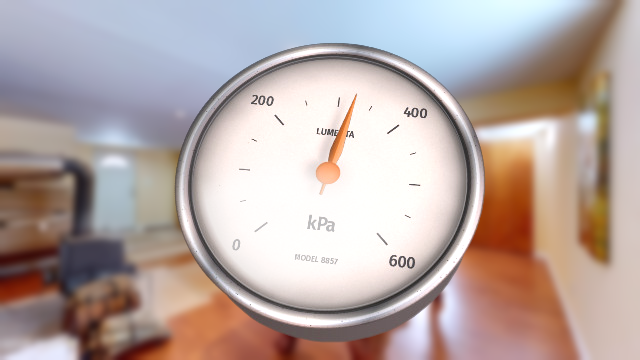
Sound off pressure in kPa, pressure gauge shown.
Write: 325 kPa
